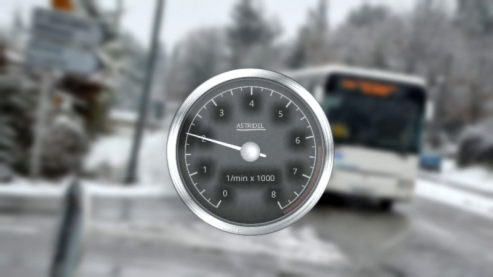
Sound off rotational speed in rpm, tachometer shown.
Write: 2000 rpm
